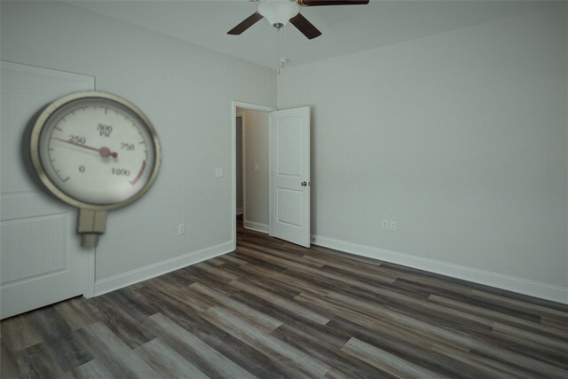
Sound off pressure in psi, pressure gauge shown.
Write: 200 psi
